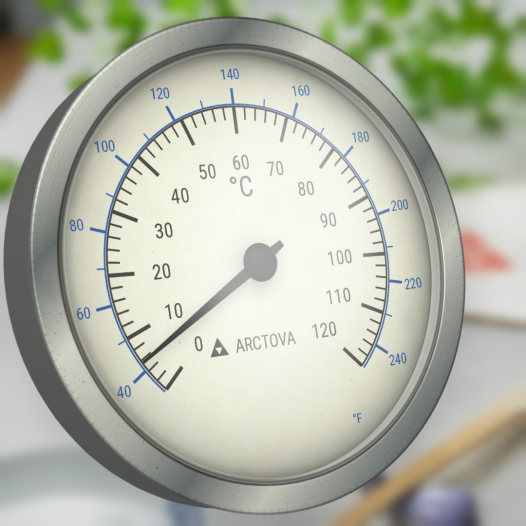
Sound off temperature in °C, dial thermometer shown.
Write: 6 °C
